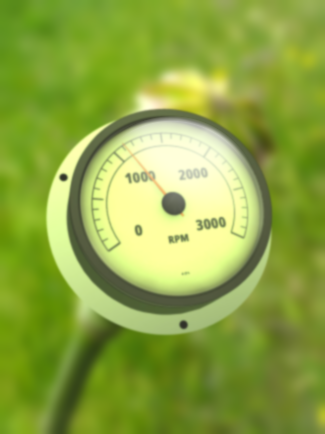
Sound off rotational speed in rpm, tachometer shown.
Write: 1100 rpm
